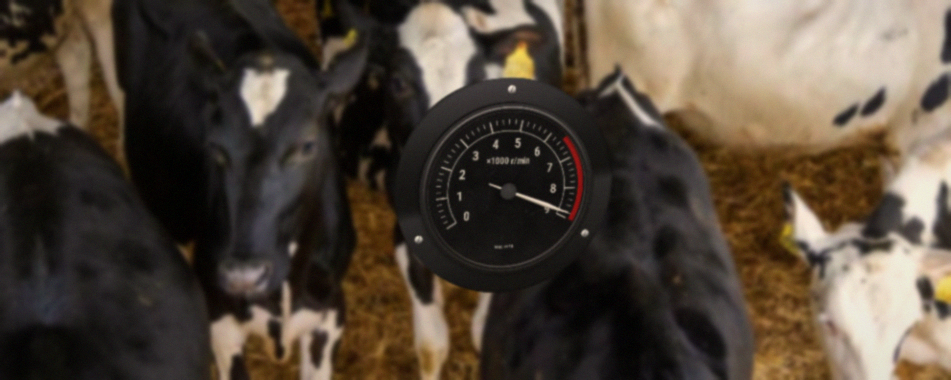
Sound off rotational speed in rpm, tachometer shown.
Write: 8800 rpm
